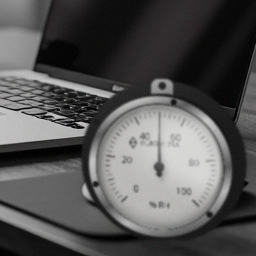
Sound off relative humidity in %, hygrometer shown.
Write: 50 %
